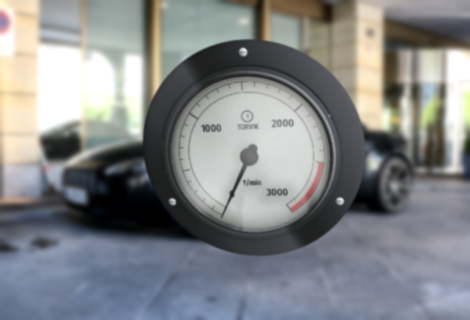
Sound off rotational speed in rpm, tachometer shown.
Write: 0 rpm
